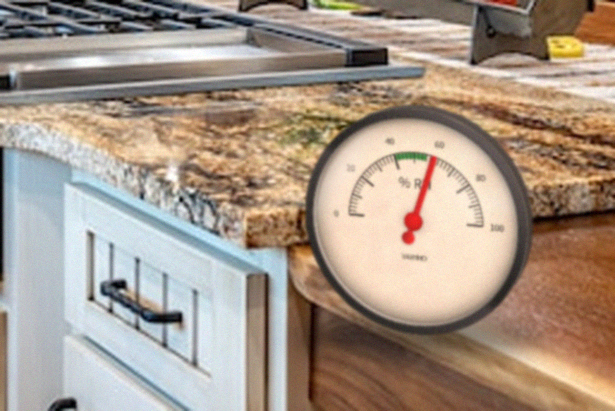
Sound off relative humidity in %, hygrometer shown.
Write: 60 %
